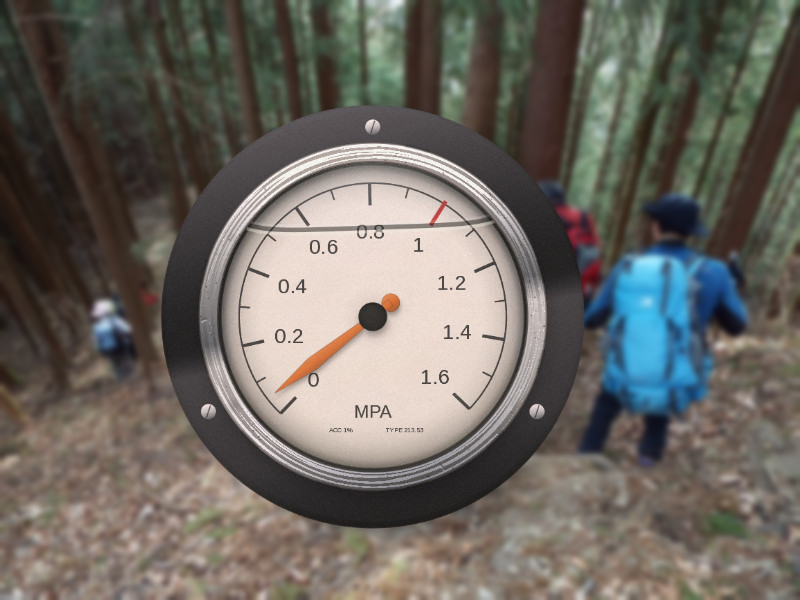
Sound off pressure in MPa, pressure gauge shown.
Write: 0.05 MPa
